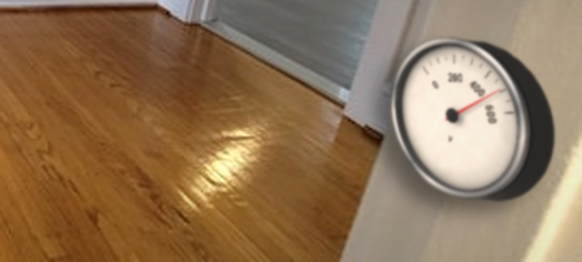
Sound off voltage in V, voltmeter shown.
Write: 500 V
